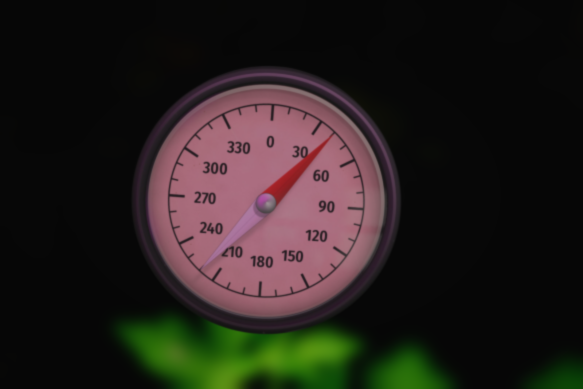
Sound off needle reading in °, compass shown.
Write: 40 °
